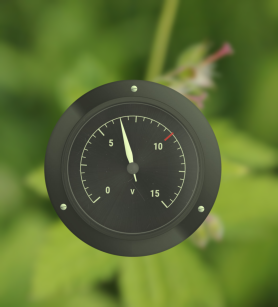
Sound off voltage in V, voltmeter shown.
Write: 6.5 V
